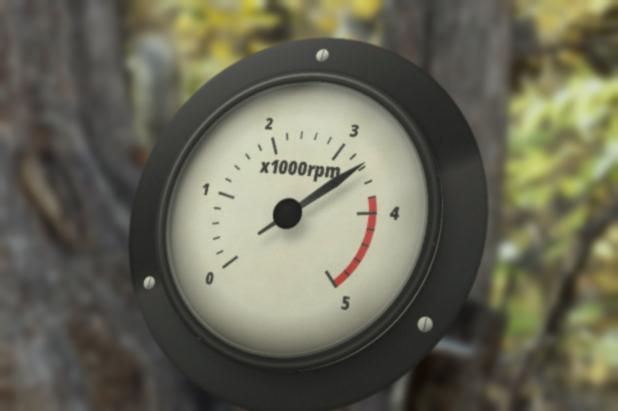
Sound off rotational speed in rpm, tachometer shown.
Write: 3400 rpm
